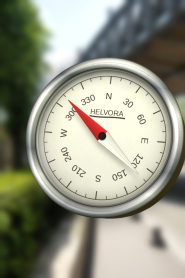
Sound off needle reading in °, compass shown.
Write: 310 °
